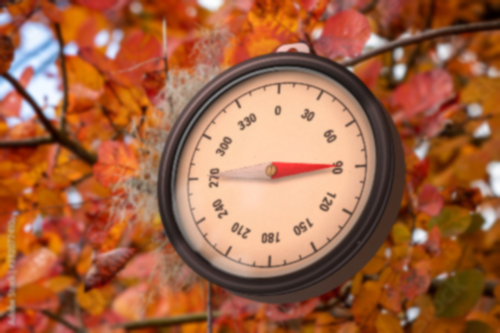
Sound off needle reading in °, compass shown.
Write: 90 °
